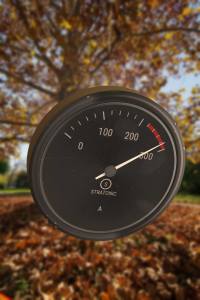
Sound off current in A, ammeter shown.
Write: 280 A
